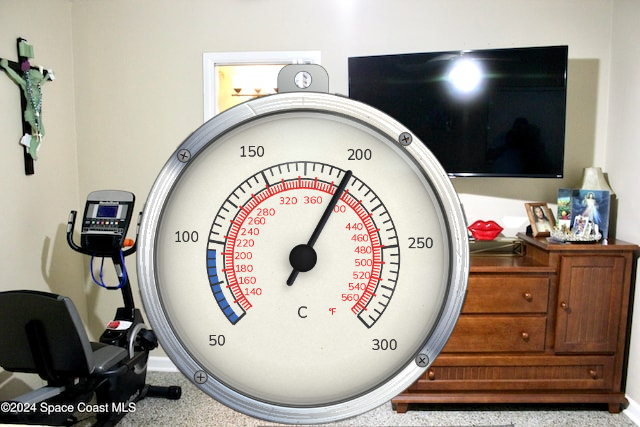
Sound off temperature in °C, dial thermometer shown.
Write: 200 °C
